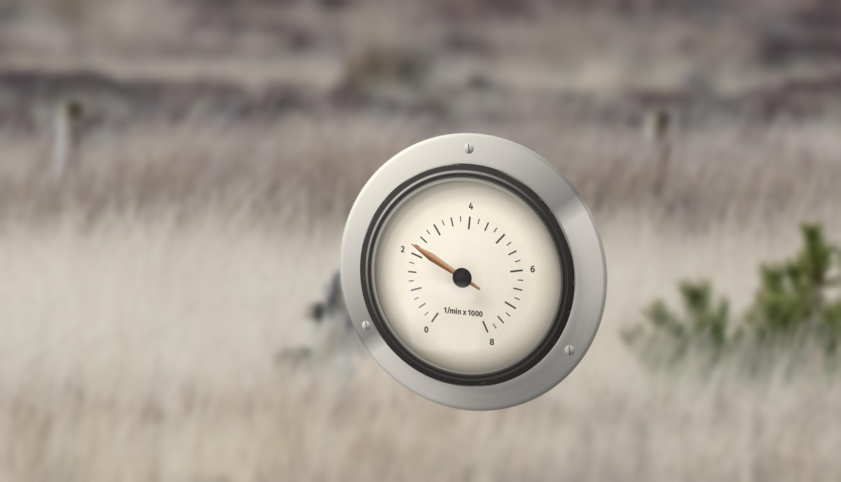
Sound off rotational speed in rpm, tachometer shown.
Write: 2250 rpm
